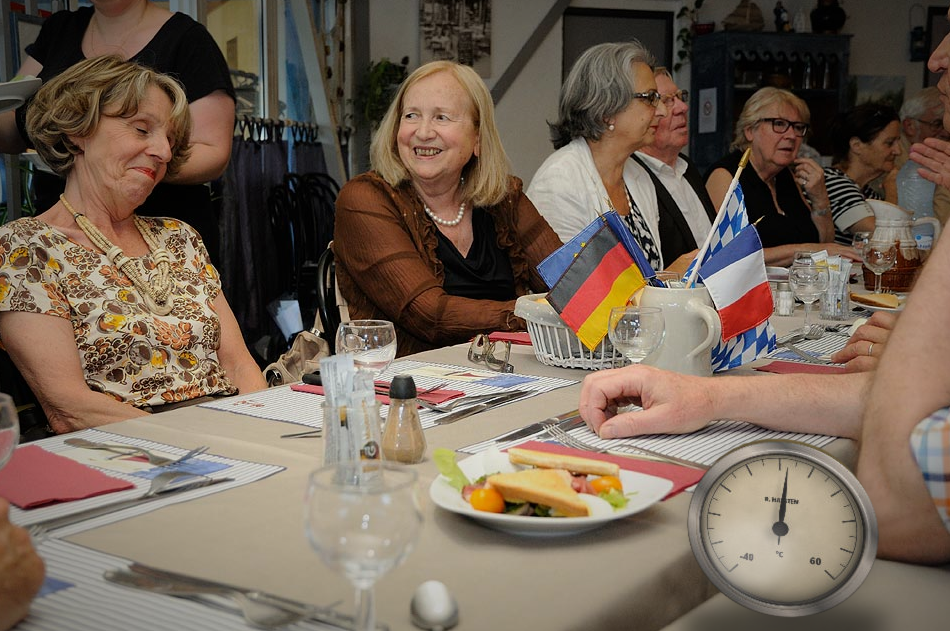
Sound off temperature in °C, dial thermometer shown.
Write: 12.5 °C
